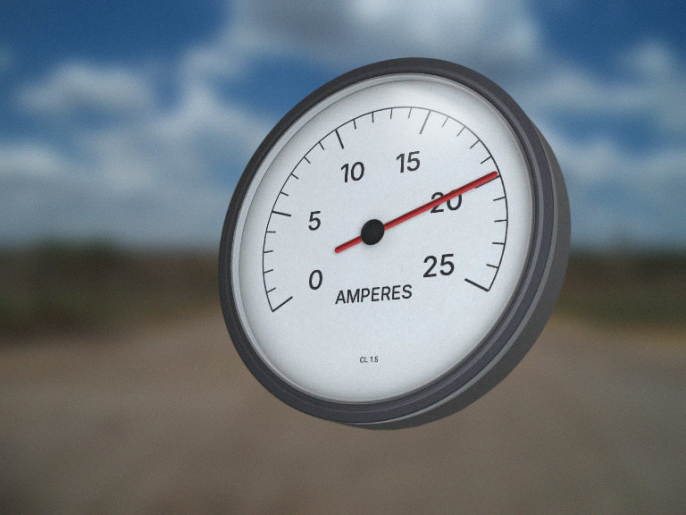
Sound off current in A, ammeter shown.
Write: 20 A
